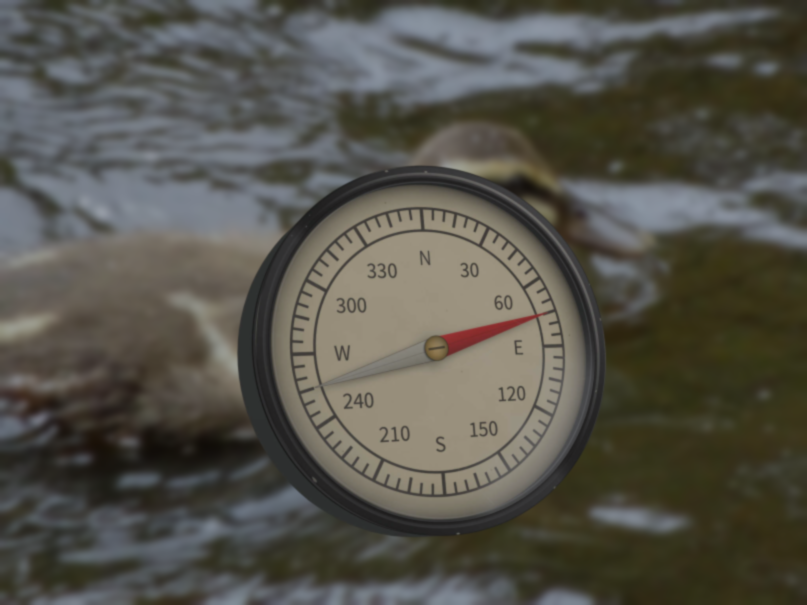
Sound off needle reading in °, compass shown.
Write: 75 °
